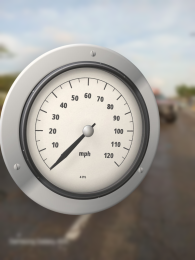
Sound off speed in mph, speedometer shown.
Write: 0 mph
